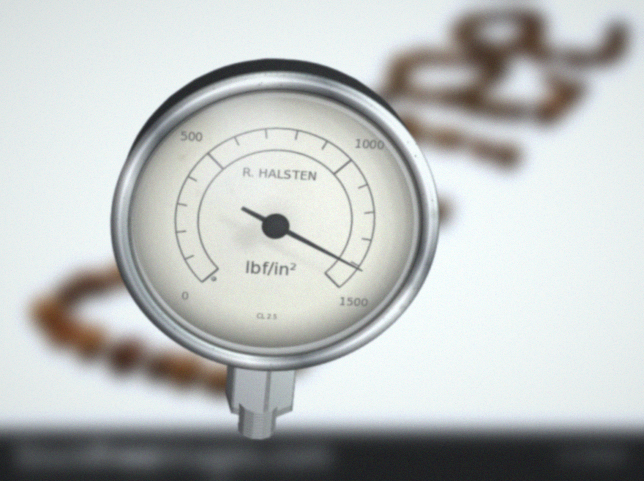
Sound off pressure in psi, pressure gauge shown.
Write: 1400 psi
